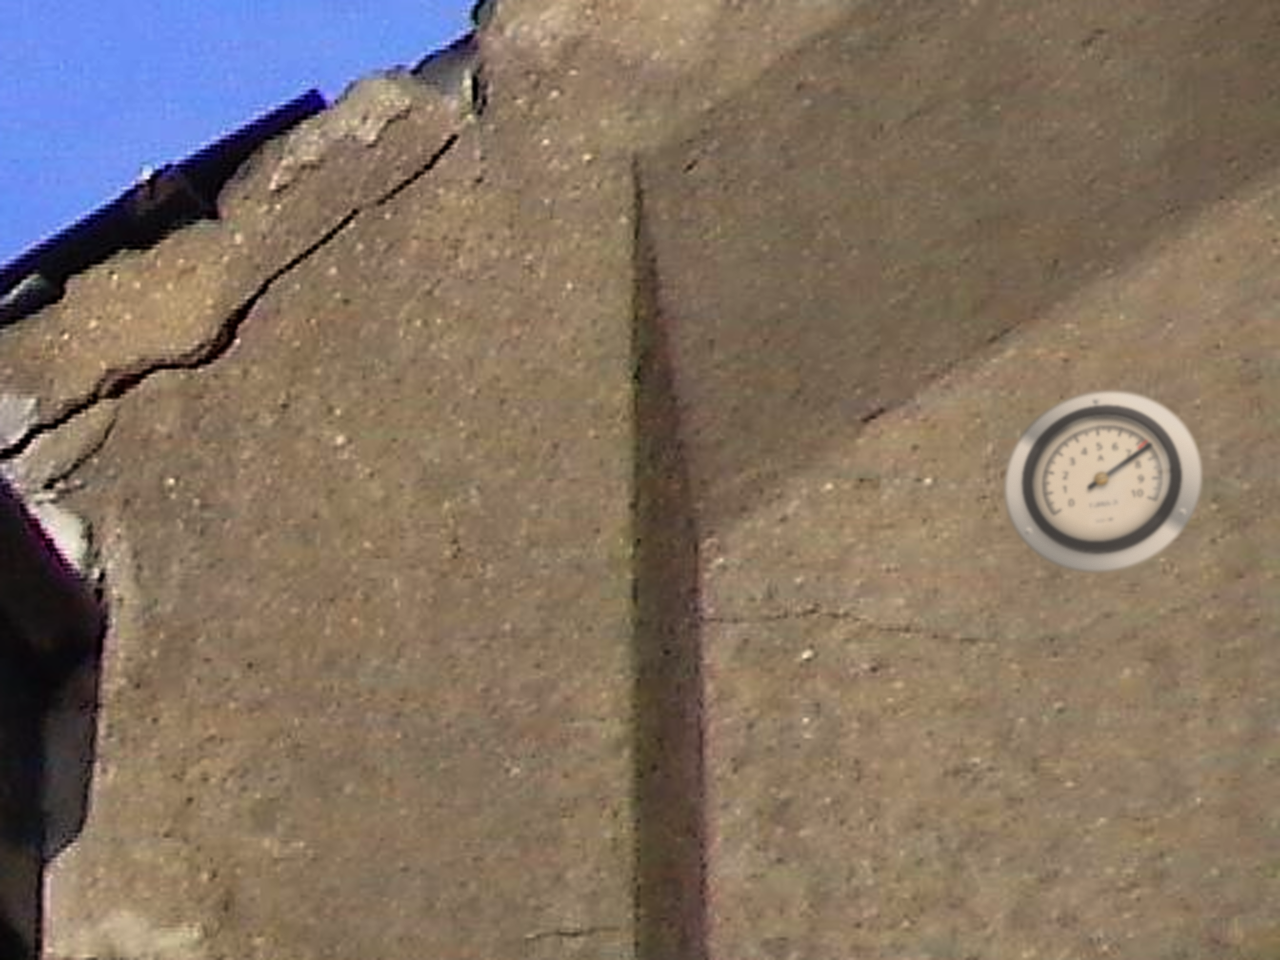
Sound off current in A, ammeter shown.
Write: 7.5 A
